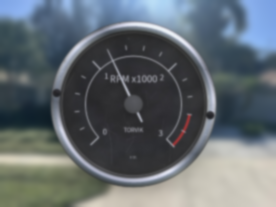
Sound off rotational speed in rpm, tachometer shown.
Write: 1200 rpm
